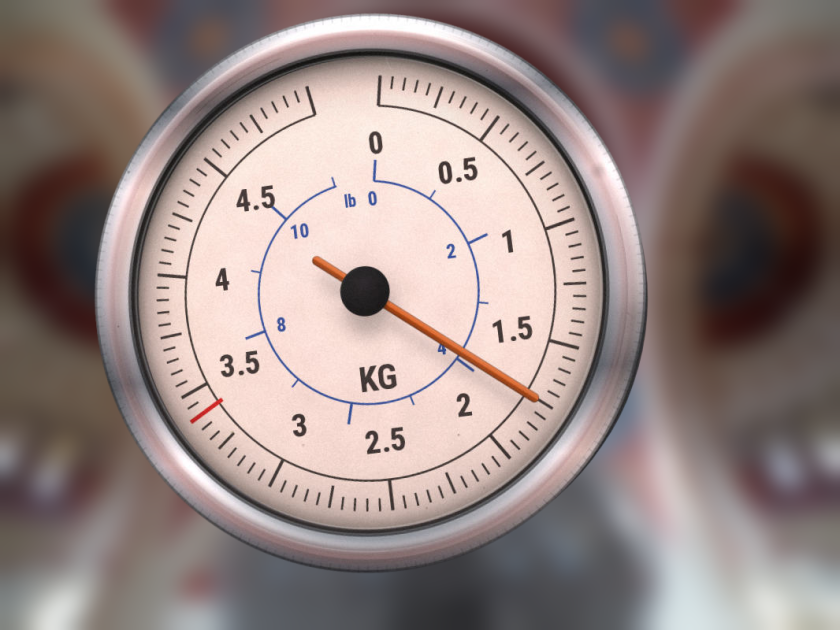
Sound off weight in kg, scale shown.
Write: 1.75 kg
